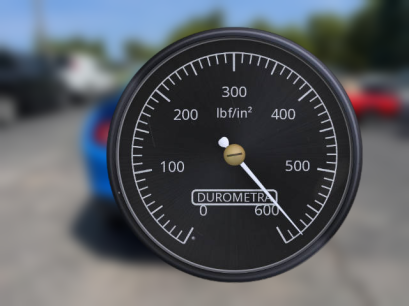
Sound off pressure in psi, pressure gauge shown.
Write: 580 psi
